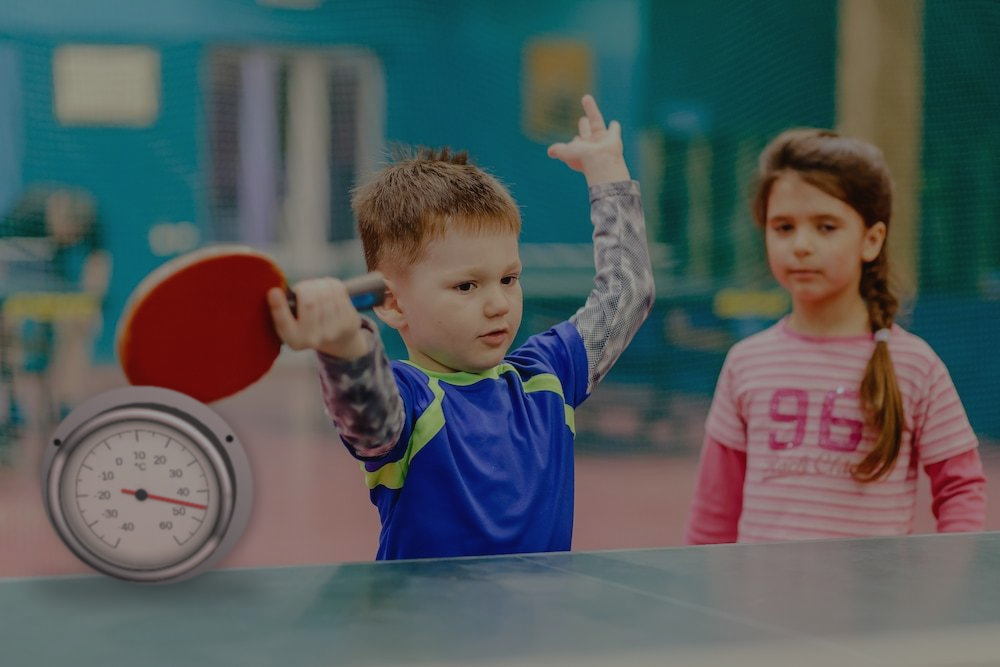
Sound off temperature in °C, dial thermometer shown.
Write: 45 °C
